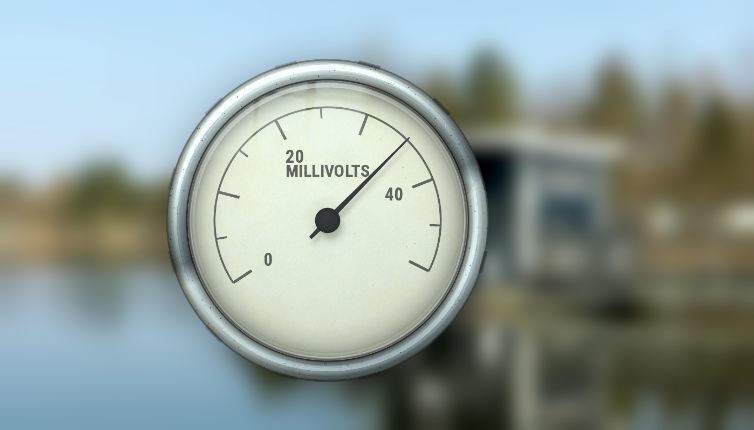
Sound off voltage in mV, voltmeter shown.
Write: 35 mV
